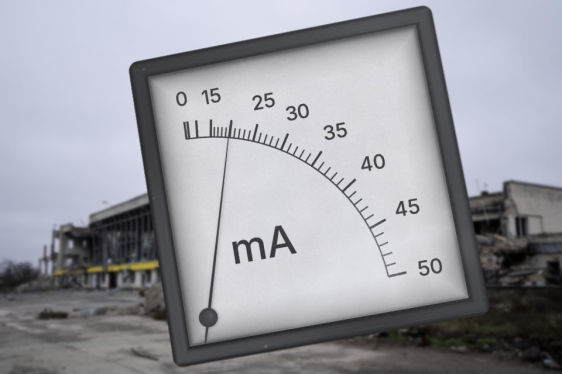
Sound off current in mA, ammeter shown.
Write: 20 mA
